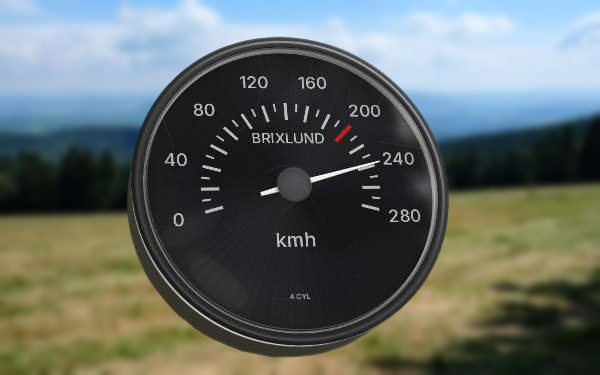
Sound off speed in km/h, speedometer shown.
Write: 240 km/h
